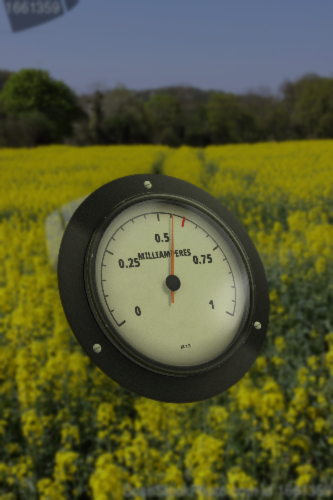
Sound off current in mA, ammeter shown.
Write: 0.55 mA
